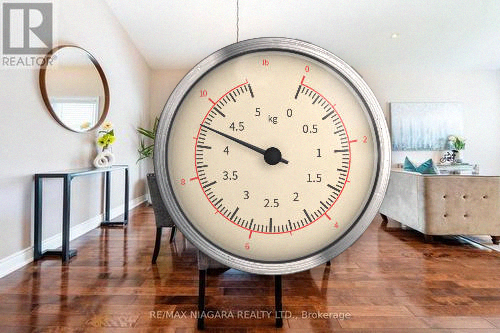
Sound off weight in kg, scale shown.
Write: 4.25 kg
